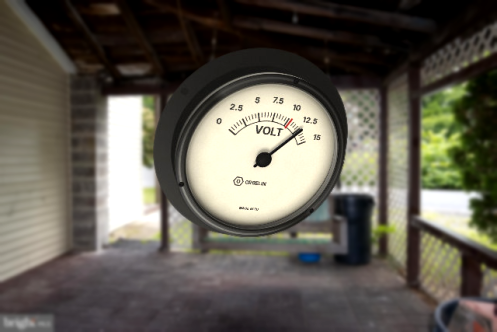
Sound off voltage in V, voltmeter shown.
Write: 12.5 V
